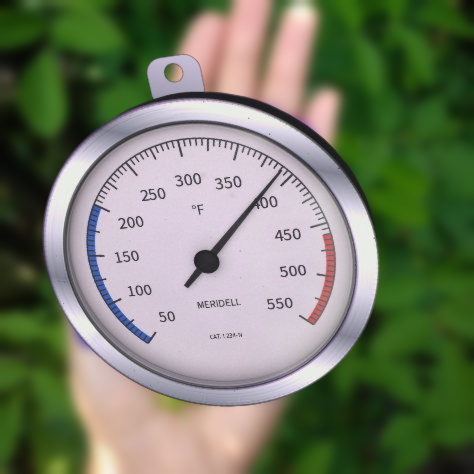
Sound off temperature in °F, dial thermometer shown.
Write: 390 °F
